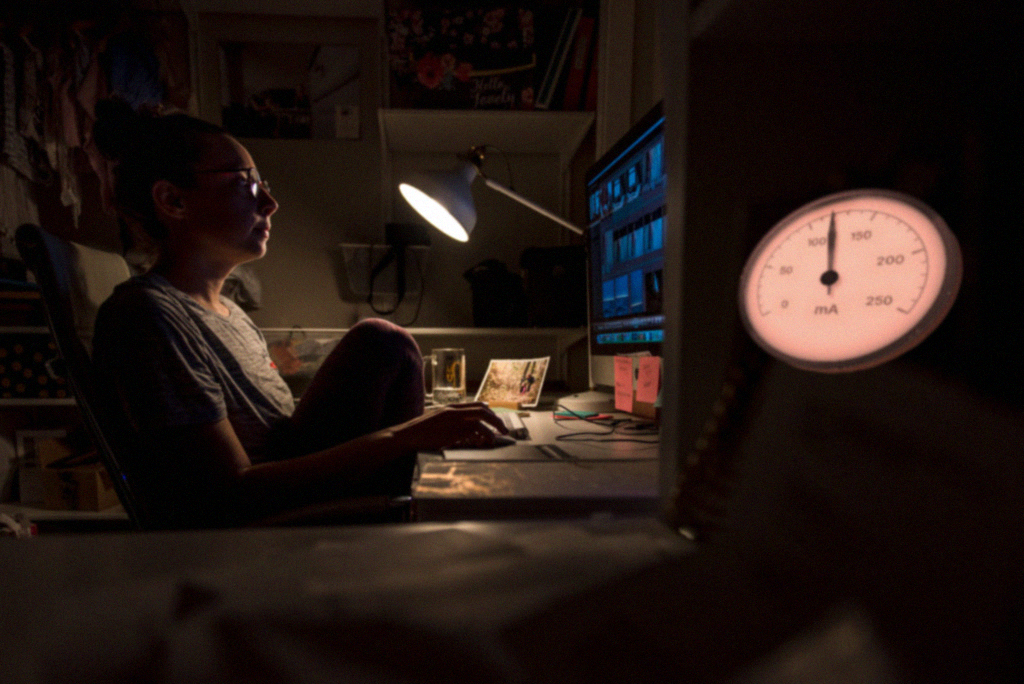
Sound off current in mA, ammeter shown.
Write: 120 mA
